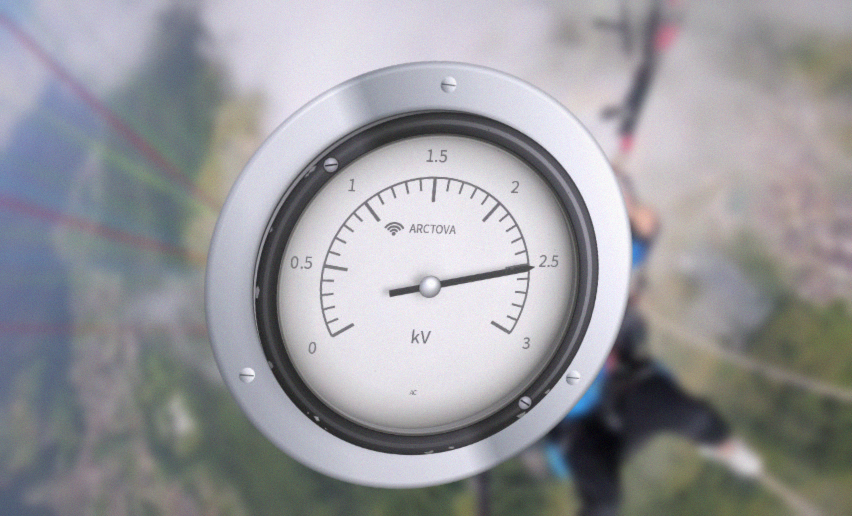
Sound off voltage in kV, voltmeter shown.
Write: 2.5 kV
